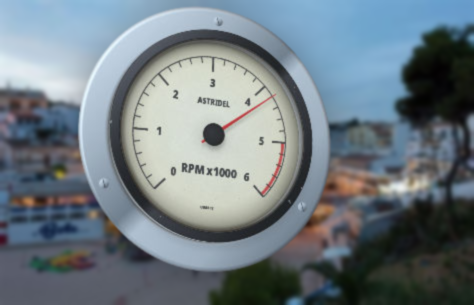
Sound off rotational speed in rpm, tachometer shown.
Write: 4200 rpm
